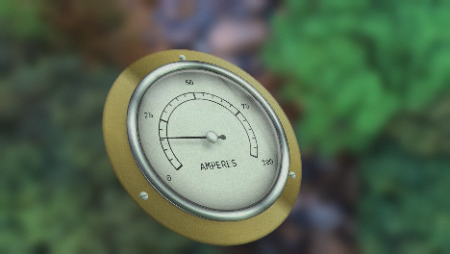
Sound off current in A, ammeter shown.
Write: 15 A
